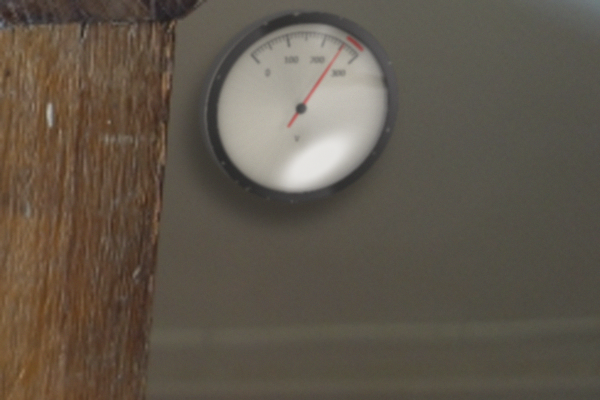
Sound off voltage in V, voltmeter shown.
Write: 250 V
